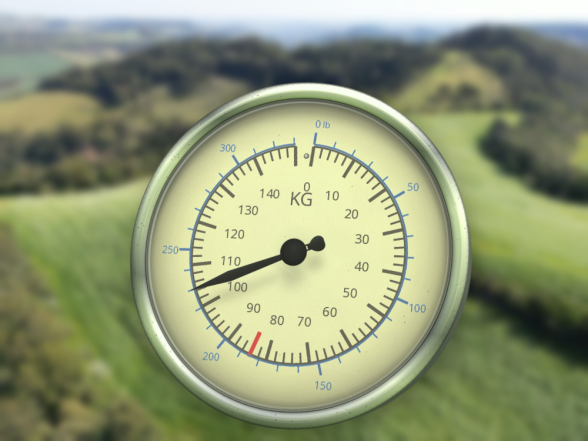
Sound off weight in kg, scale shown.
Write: 104 kg
